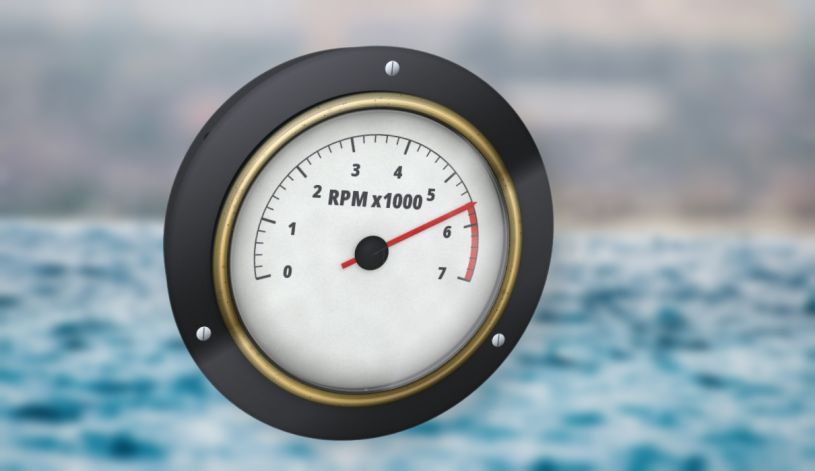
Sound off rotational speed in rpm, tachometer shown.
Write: 5600 rpm
